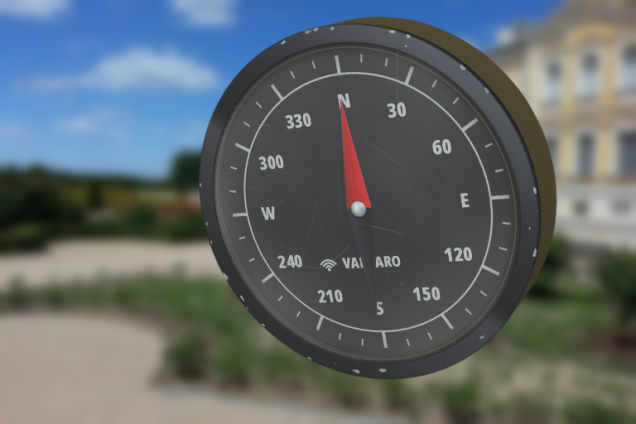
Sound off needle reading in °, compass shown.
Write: 0 °
